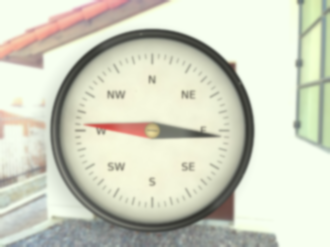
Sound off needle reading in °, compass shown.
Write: 275 °
